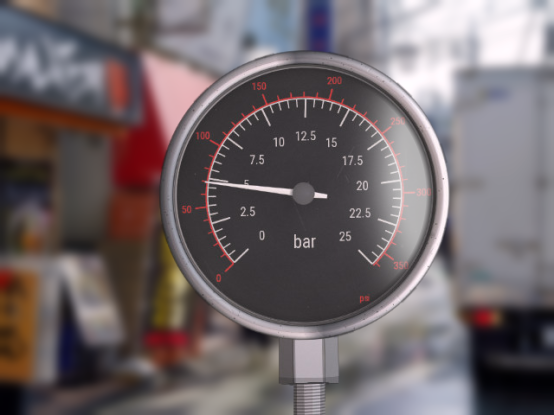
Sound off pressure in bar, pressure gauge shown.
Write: 4.75 bar
